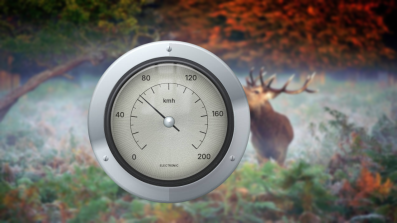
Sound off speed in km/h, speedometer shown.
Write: 65 km/h
